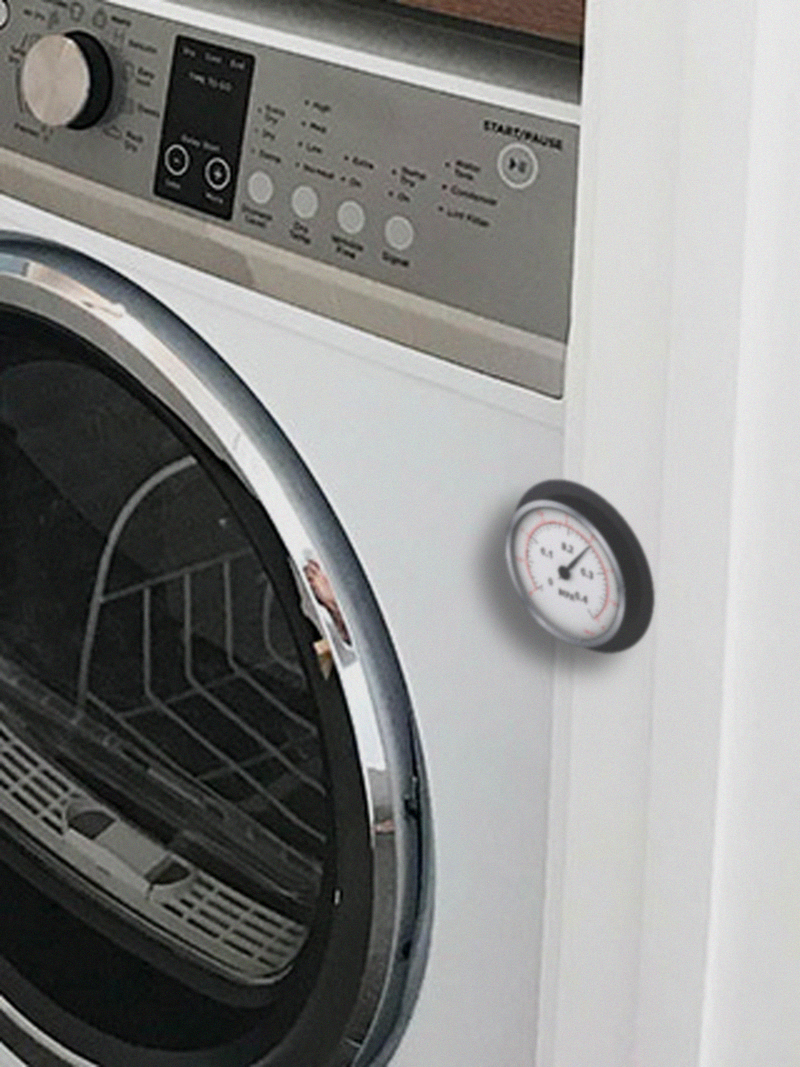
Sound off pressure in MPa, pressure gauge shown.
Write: 0.25 MPa
